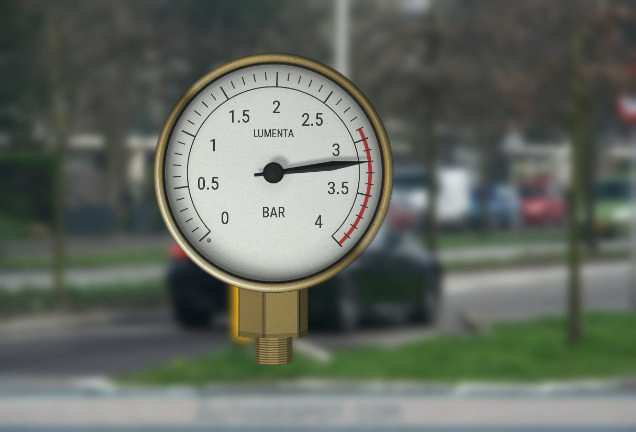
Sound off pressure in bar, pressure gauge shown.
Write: 3.2 bar
